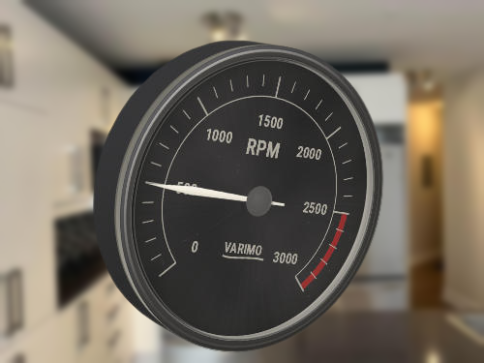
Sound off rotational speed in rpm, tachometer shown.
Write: 500 rpm
